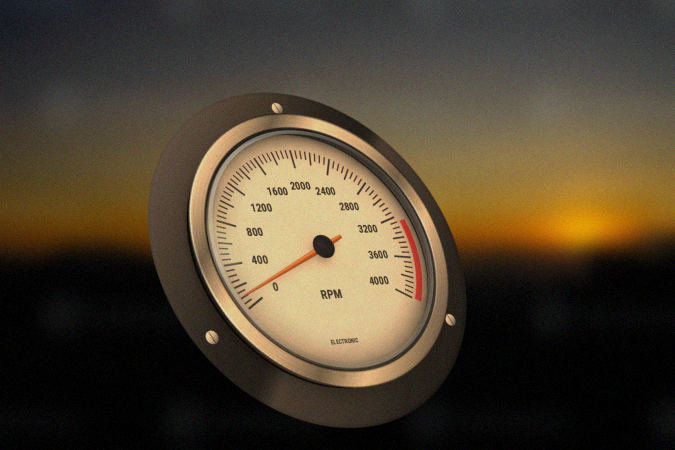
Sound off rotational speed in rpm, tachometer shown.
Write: 100 rpm
